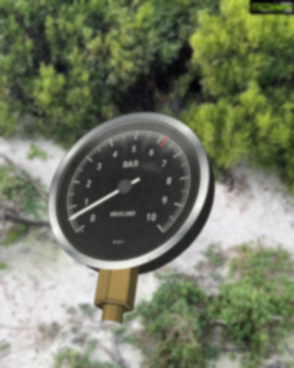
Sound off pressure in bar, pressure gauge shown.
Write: 0.5 bar
